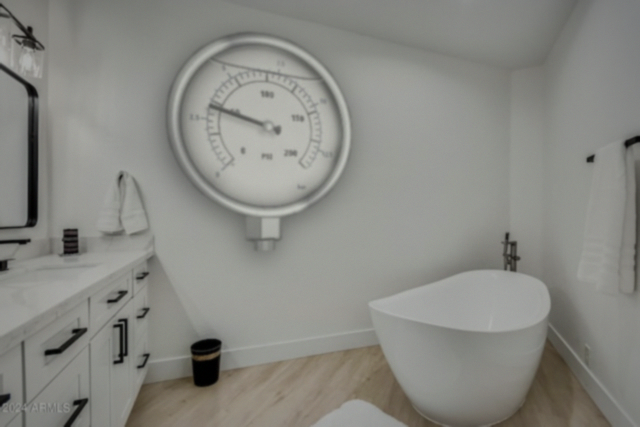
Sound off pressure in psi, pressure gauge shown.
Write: 45 psi
